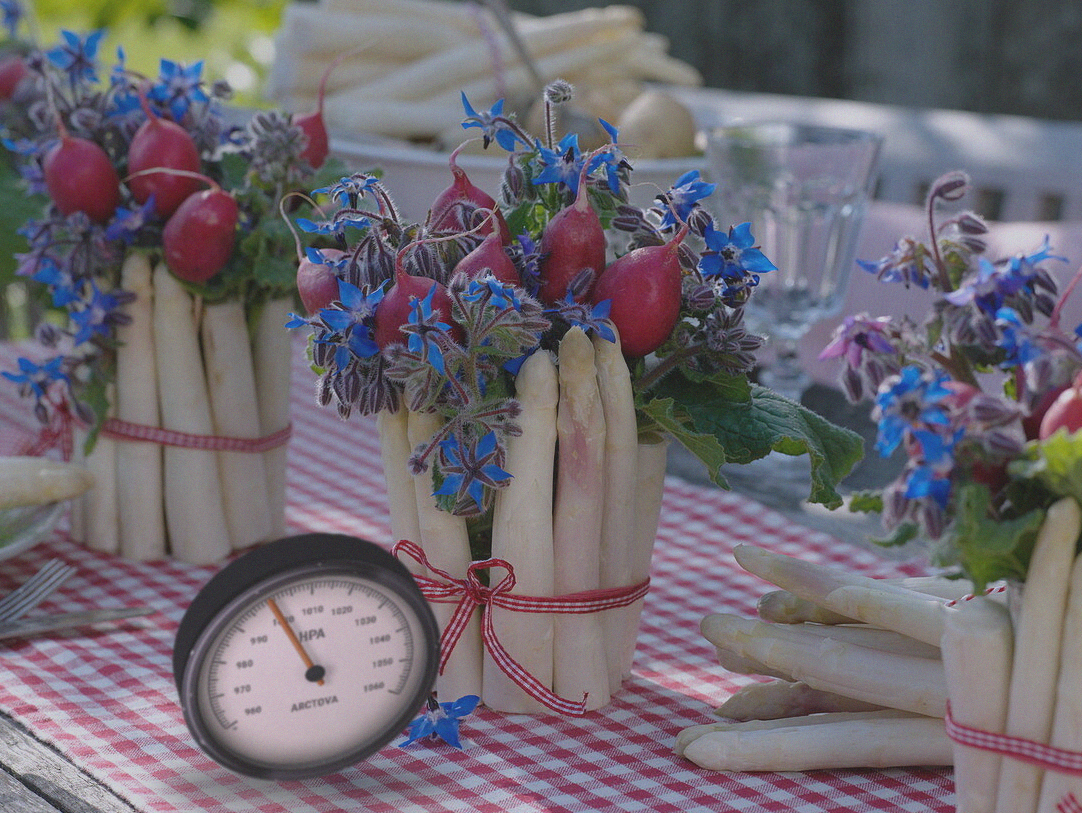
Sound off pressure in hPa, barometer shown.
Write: 1000 hPa
